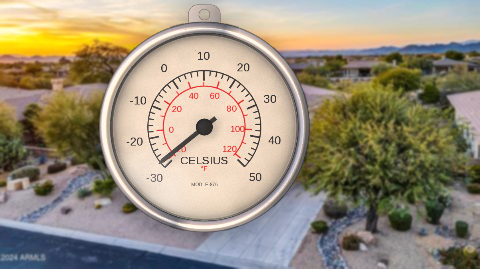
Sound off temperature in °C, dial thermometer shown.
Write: -28 °C
